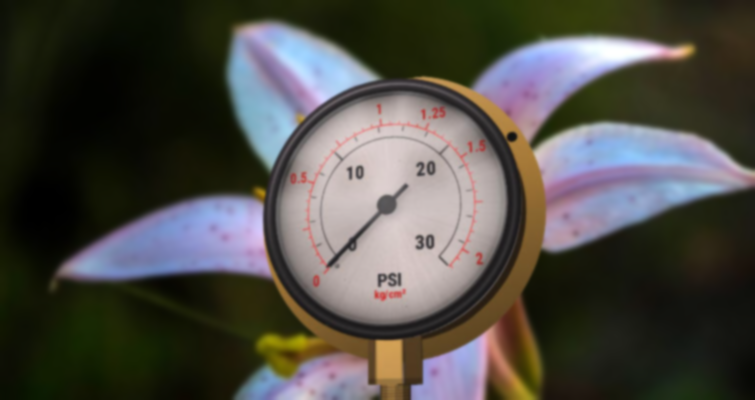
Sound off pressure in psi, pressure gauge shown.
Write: 0 psi
